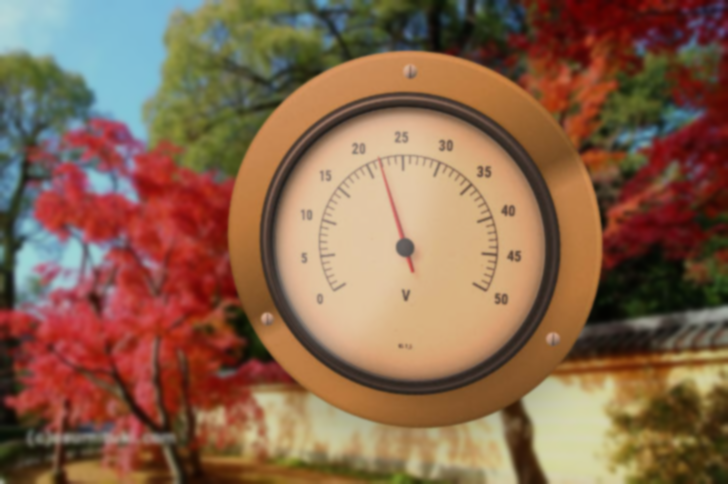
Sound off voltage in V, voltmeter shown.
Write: 22 V
